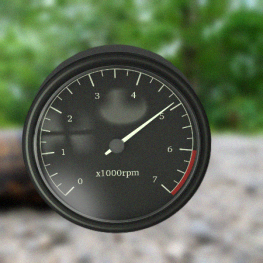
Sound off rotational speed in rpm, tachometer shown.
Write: 4875 rpm
